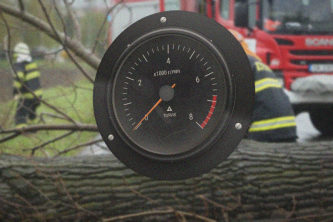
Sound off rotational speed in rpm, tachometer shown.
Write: 0 rpm
